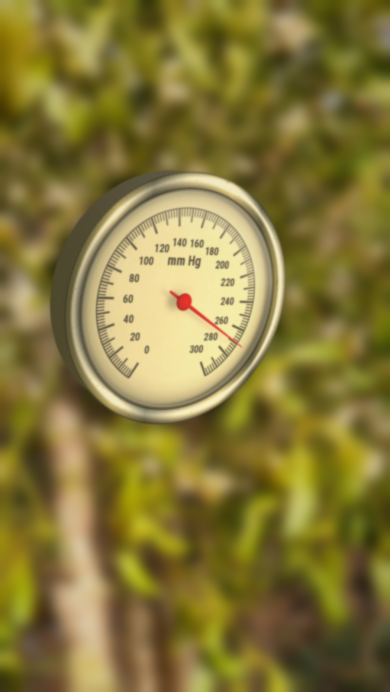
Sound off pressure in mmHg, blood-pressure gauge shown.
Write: 270 mmHg
